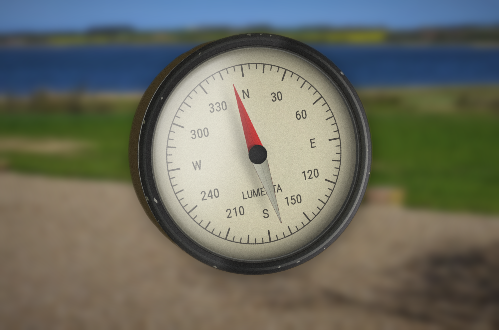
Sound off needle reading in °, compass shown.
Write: 350 °
